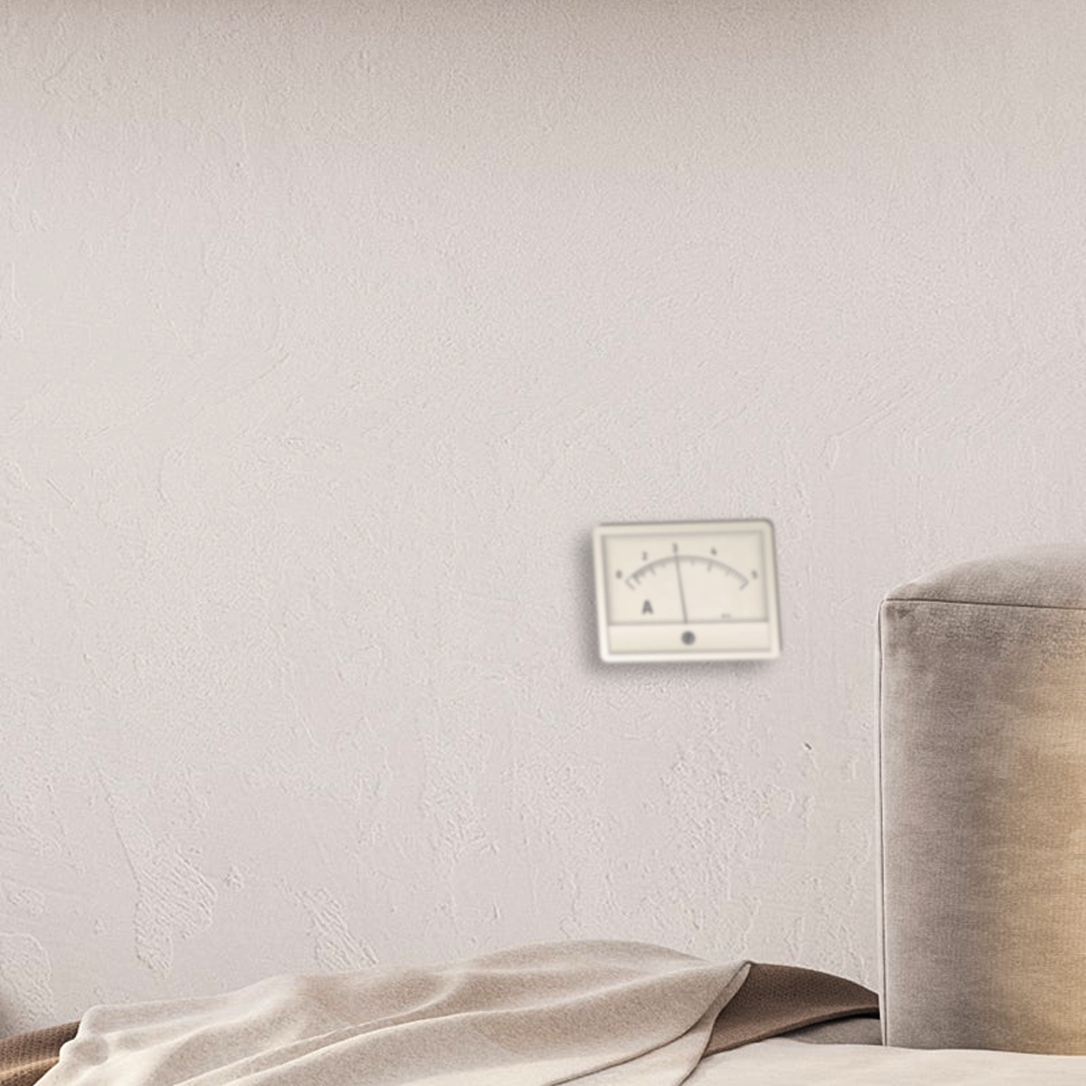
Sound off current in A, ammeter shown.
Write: 3 A
